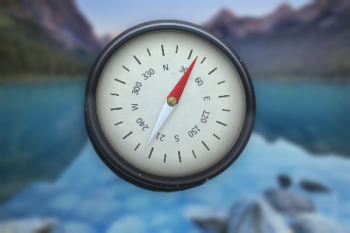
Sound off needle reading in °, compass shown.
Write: 37.5 °
